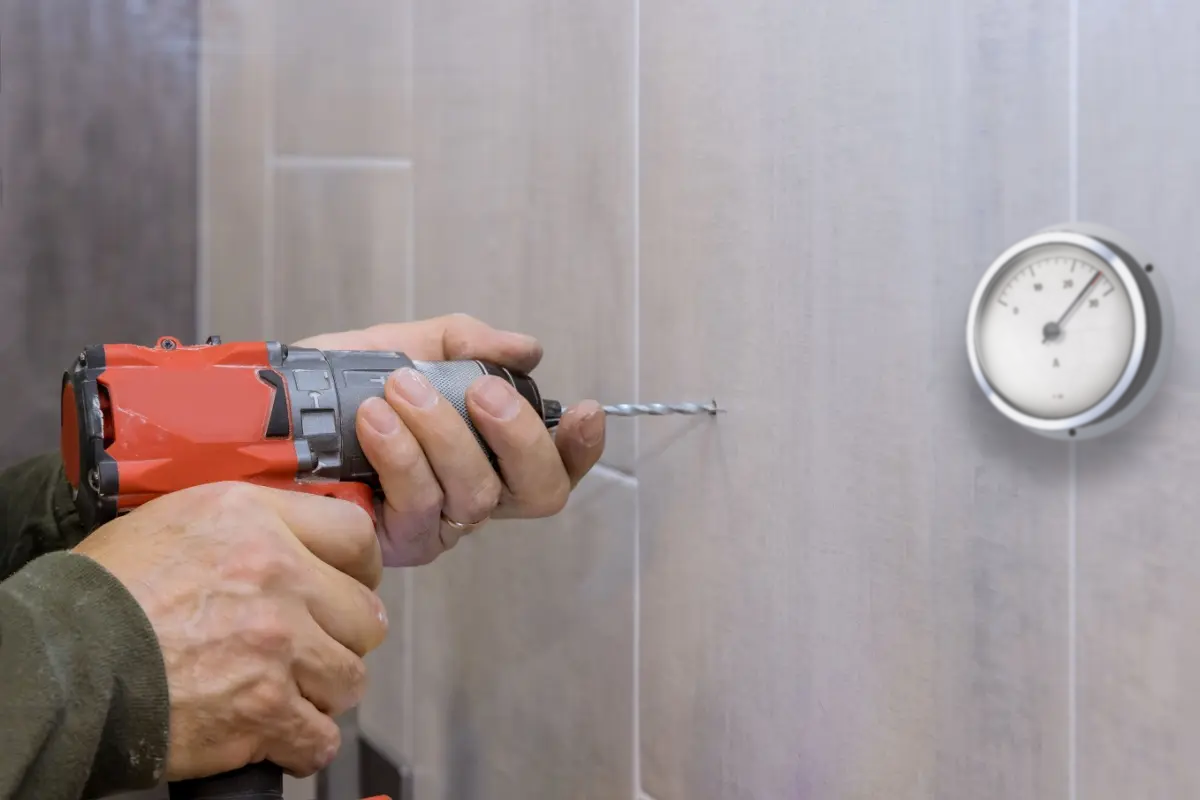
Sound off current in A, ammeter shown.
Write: 26 A
